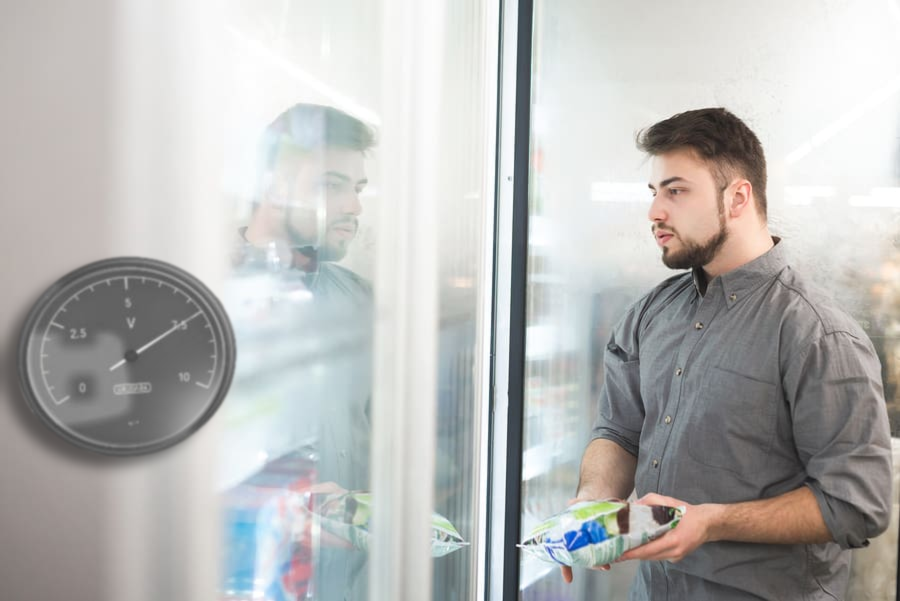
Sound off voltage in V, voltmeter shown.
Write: 7.5 V
